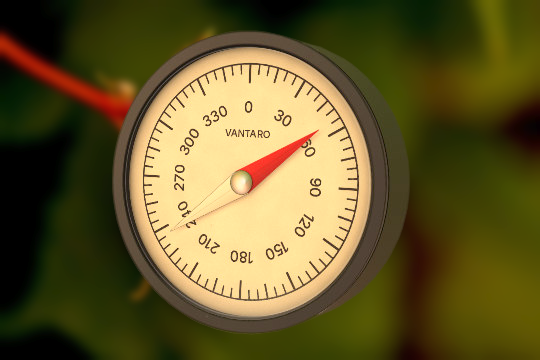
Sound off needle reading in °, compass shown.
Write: 55 °
